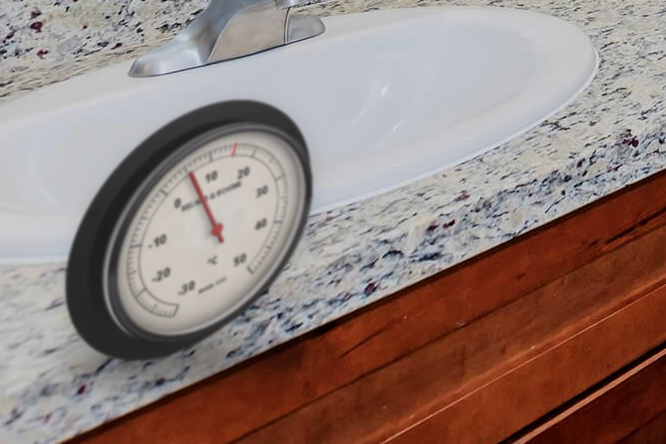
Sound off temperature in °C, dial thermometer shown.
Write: 5 °C
